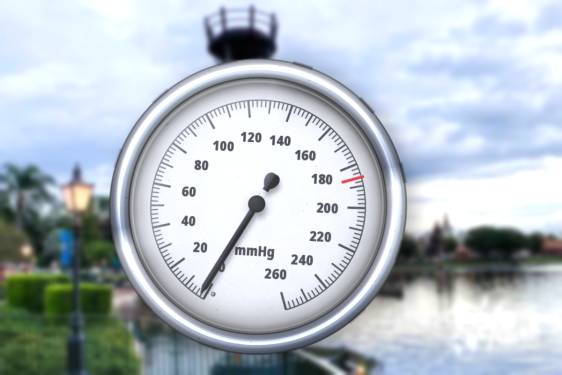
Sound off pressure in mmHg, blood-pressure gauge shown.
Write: 2 mmHg
